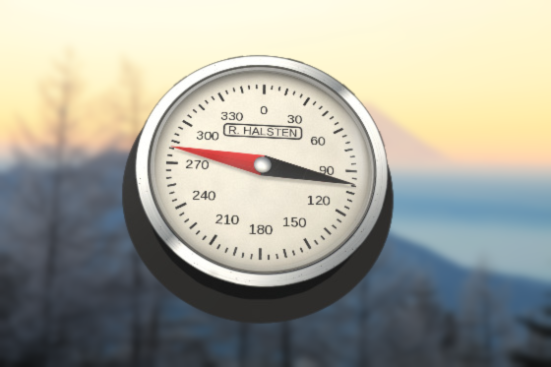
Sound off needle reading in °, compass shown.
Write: 280 °
